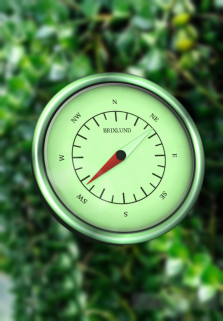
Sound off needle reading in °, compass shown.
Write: 232.5 °
